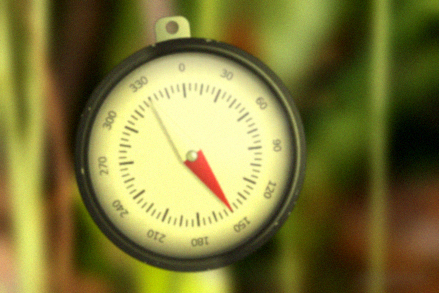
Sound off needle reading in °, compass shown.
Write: 150 °
